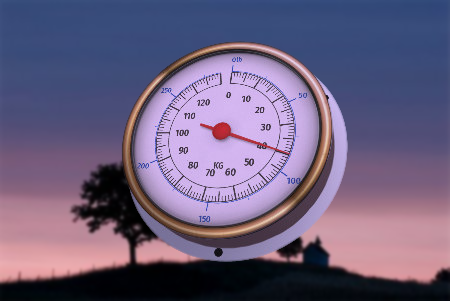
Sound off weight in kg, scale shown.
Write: 40 kg
